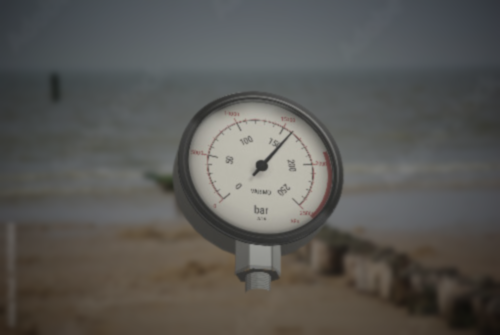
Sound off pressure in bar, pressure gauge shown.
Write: 160 bar
